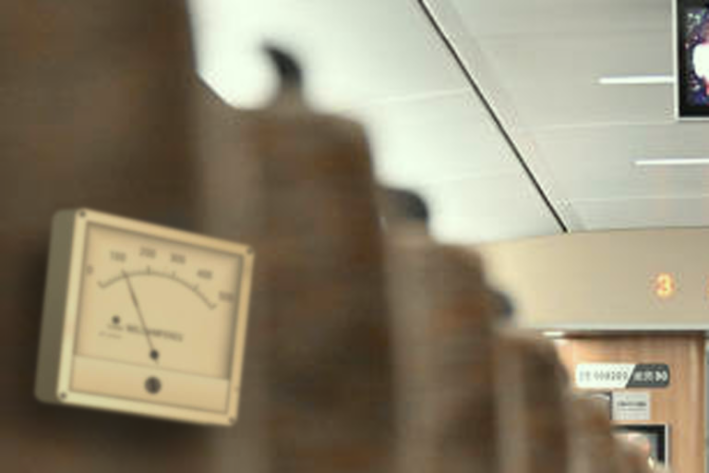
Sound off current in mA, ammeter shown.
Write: 100 mA
